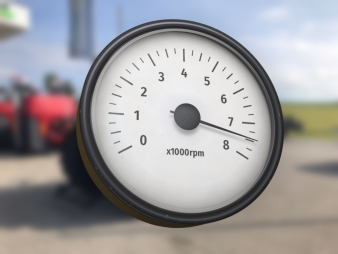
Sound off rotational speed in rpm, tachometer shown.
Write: 7500 rpm
